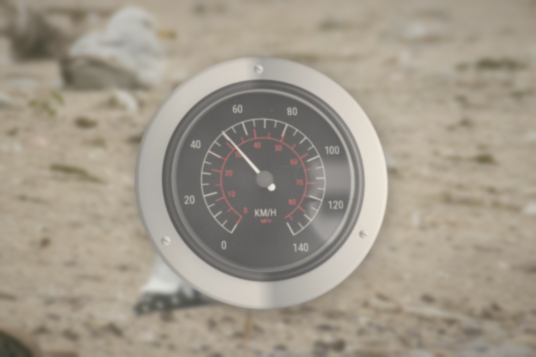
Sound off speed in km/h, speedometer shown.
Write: 50 km/h
